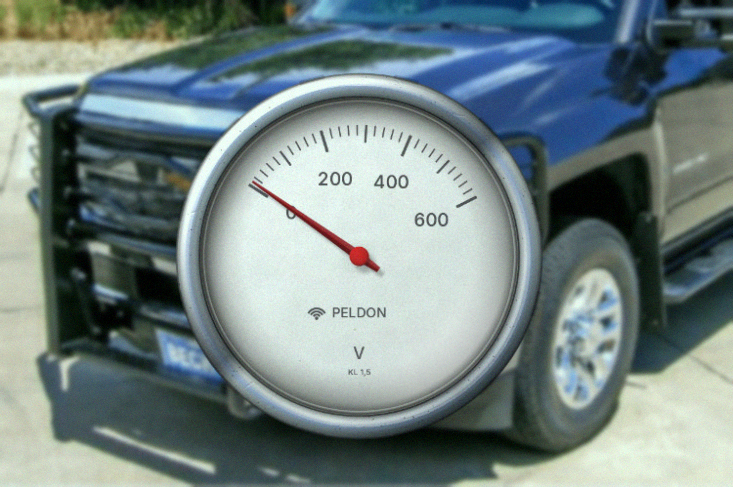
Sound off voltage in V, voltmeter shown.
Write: 10 V
